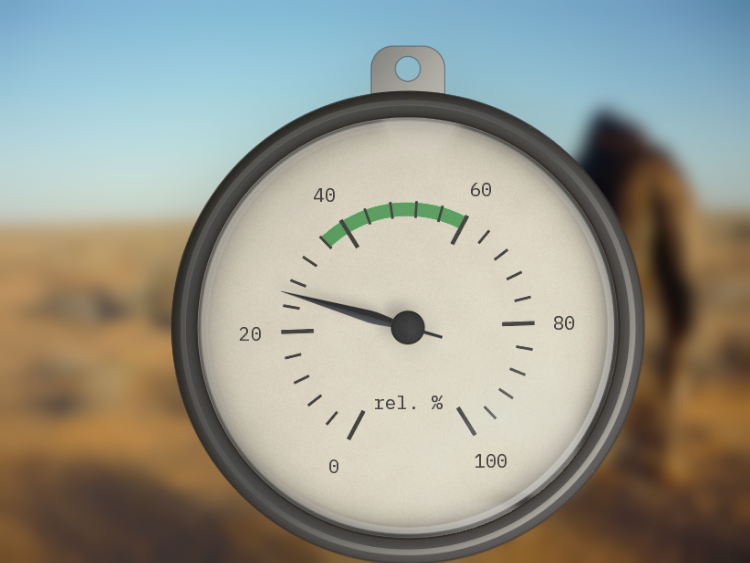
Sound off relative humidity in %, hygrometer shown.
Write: 26 %
